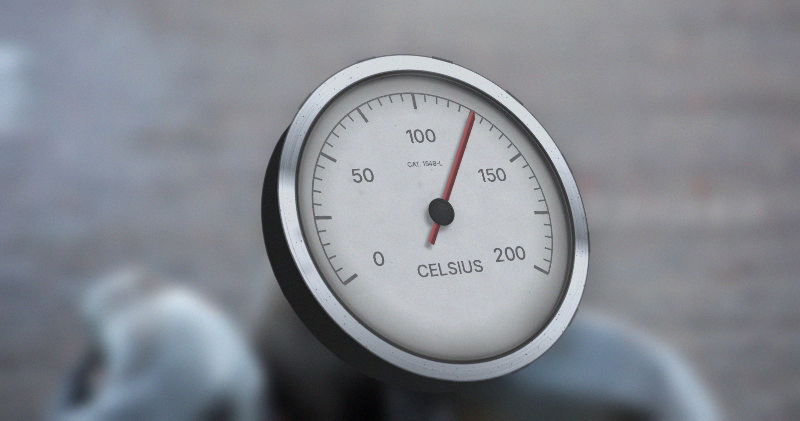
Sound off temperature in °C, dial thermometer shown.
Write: 125 °C
